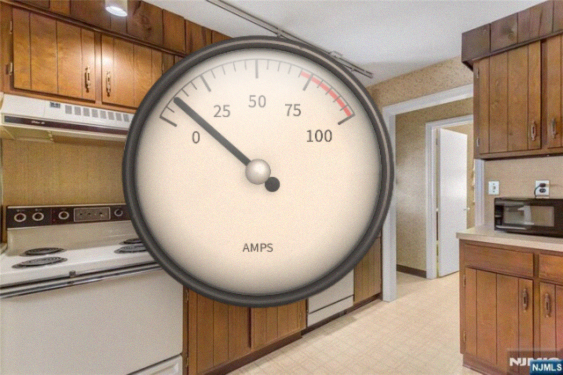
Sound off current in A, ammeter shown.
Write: 10 A
